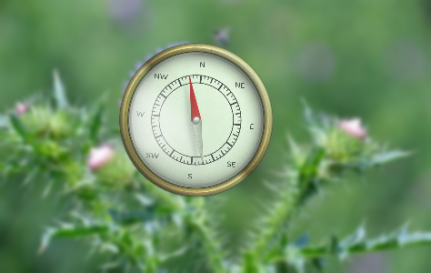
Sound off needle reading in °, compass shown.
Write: 345 °
